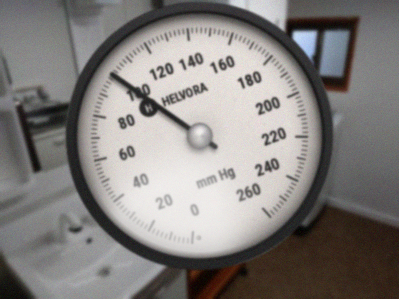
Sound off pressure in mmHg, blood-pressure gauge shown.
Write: 100 mmHg
